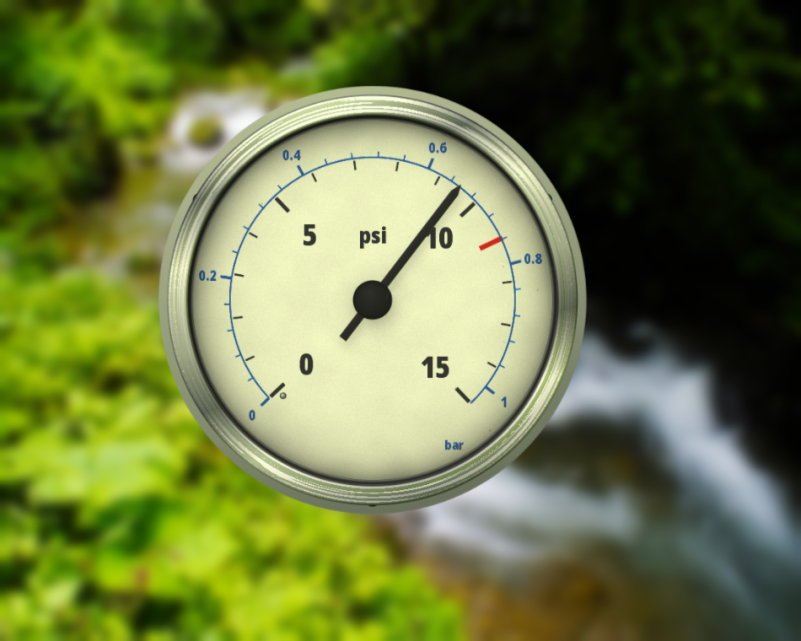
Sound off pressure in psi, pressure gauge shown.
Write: 9.5 psi
